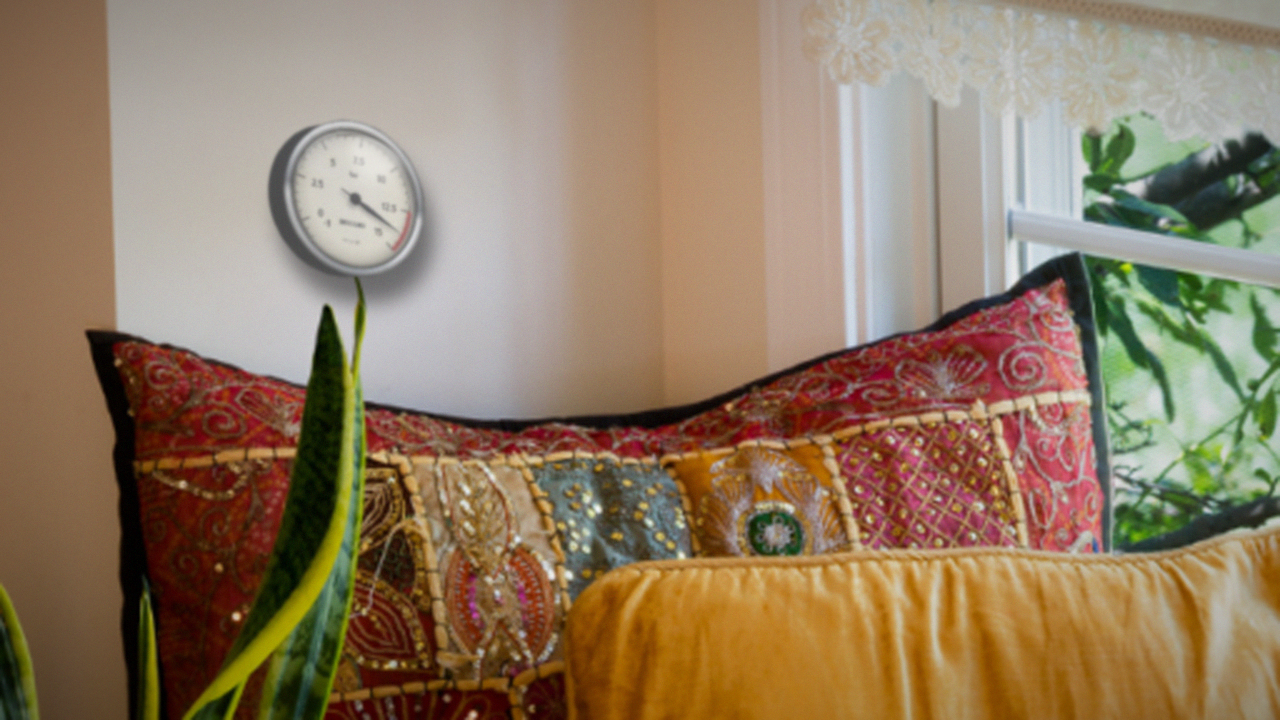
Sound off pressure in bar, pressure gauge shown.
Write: 14 bar
